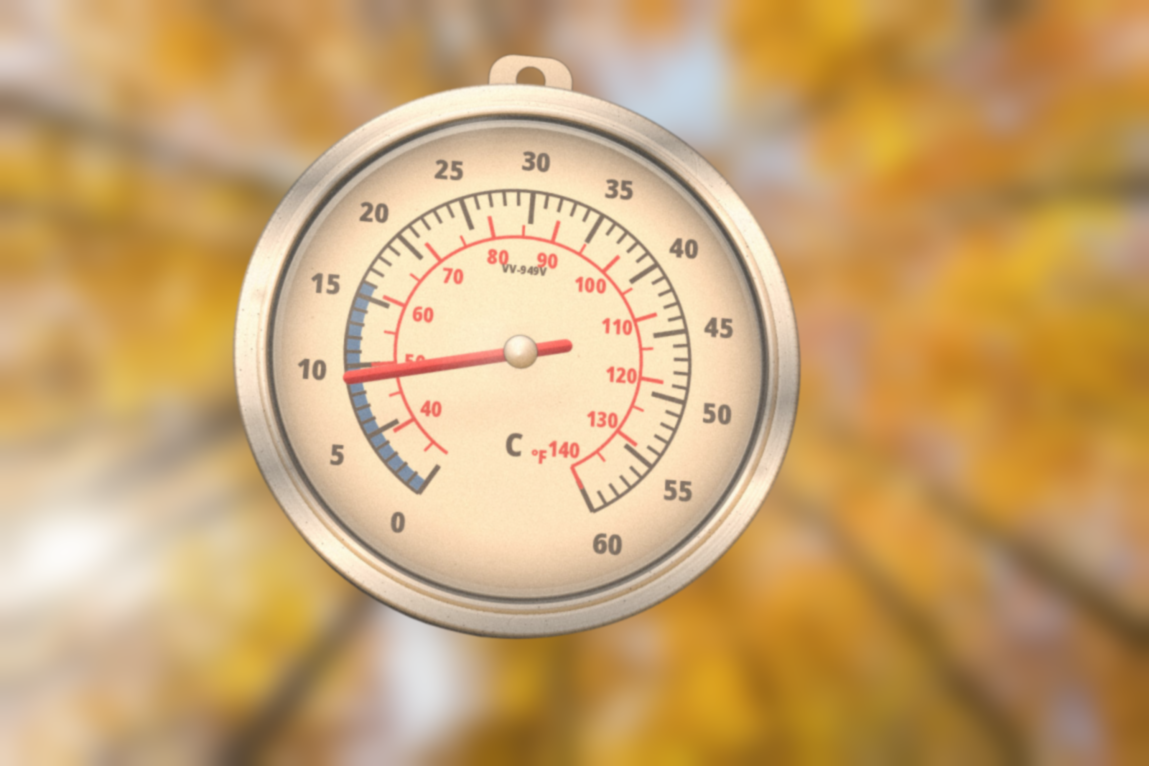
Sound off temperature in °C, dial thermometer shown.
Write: 9 °C
